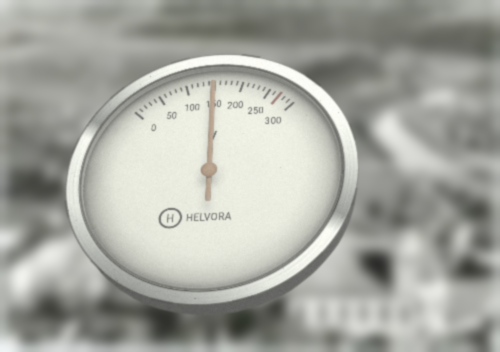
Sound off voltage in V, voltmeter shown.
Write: 150 V
